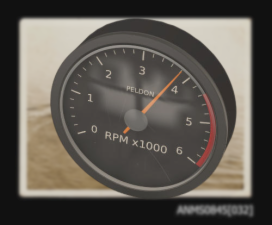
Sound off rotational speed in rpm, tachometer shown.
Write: 3800 rpm
